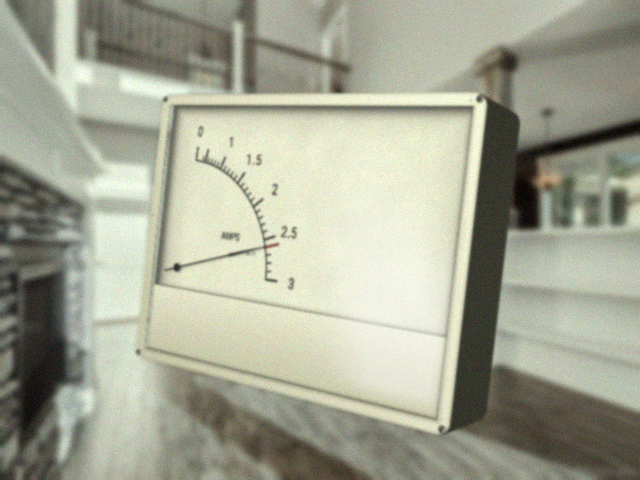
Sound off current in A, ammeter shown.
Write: 2.6 A
